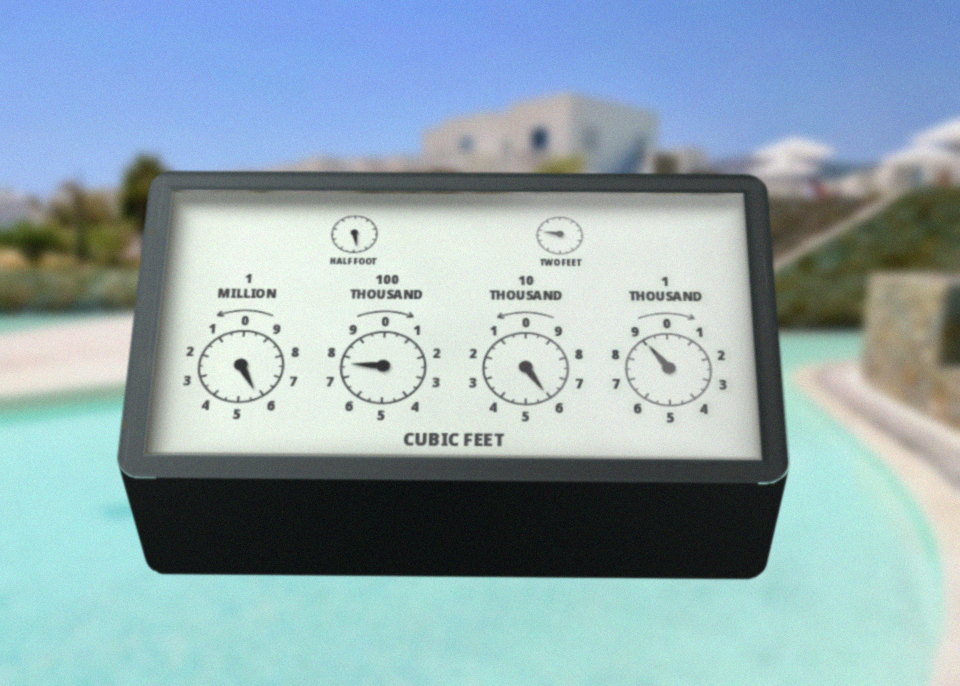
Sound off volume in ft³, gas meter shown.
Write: 575900 ft³
